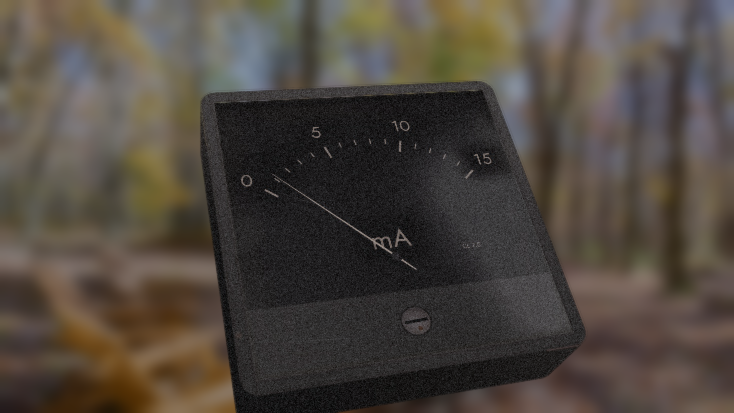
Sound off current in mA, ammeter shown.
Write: 1 mA
